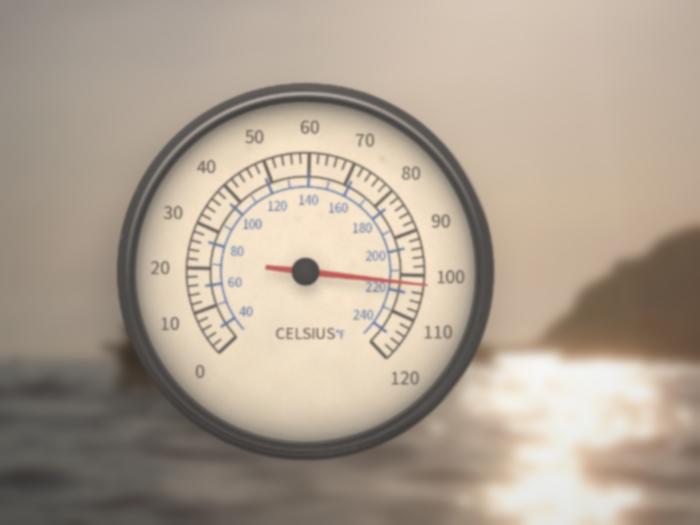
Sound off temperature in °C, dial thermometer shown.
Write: 102 °C
